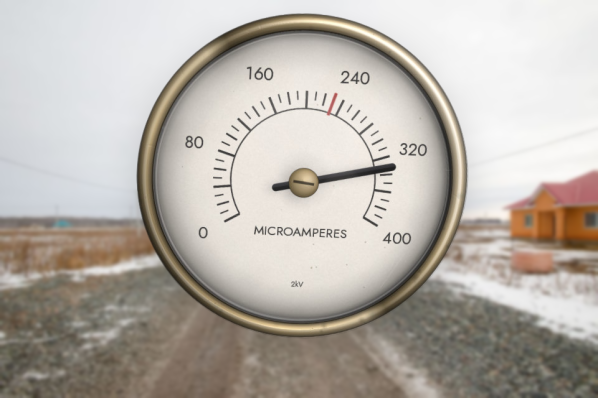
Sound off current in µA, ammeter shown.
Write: 330 µA
